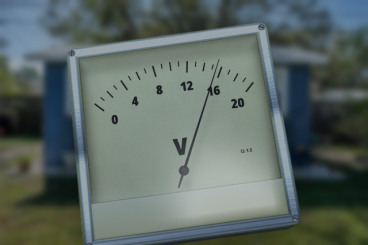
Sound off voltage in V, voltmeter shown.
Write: 15.5 V
